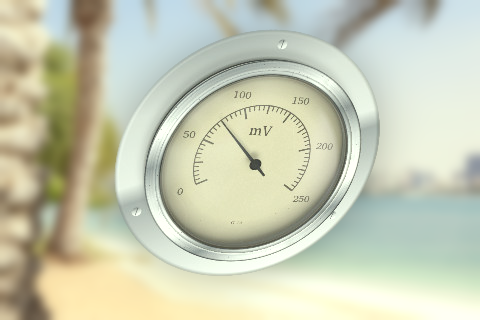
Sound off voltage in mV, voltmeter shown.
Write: 75 mV
